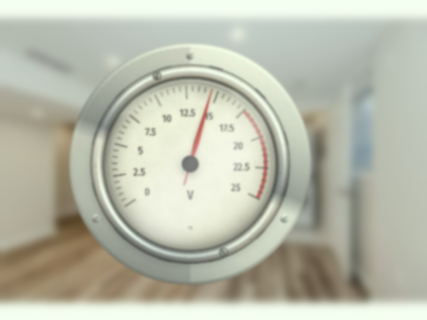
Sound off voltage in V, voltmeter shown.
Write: 14.5 V
